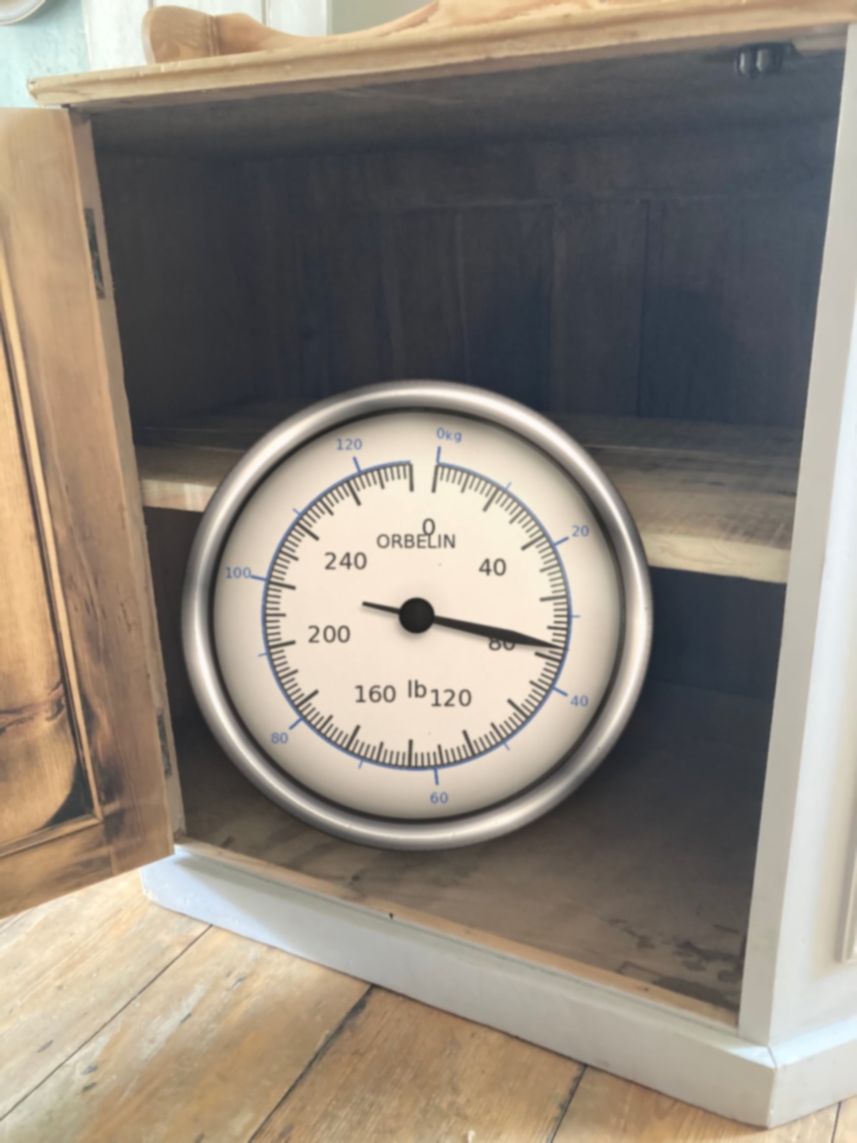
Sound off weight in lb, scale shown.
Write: 76 lb
